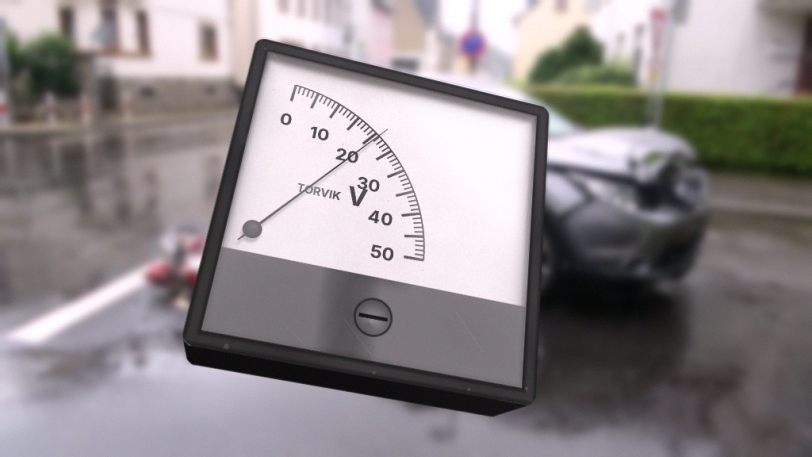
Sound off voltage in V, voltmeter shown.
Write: 21 V
